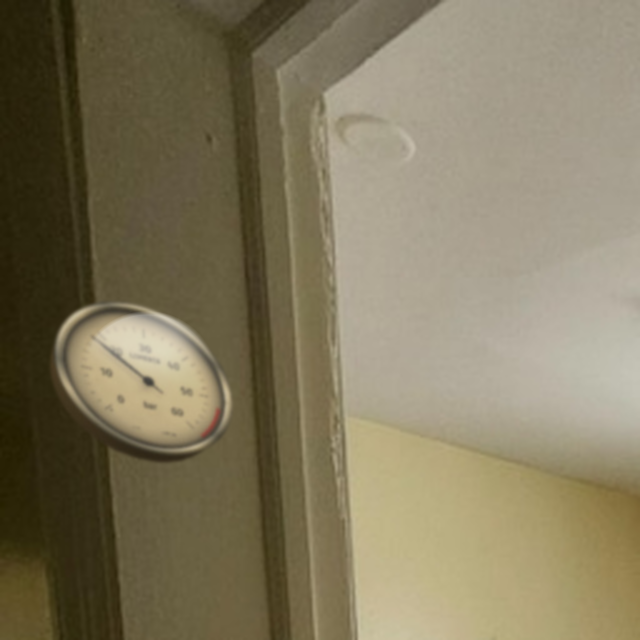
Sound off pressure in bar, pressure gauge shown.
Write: 18 bar
